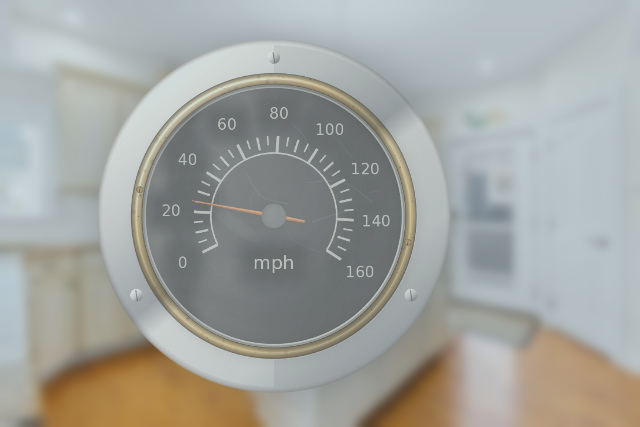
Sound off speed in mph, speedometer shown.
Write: 25 mph
